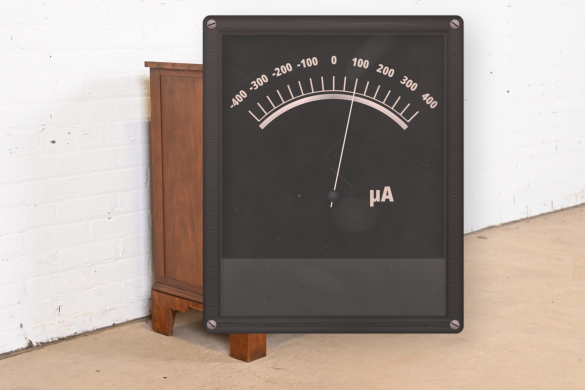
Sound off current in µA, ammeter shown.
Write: 100 µA
